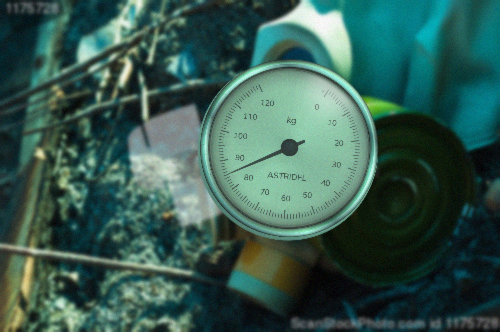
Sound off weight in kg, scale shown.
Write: 85 kg
